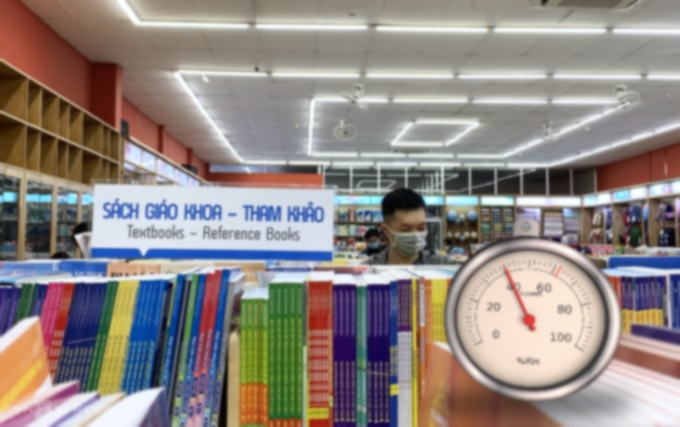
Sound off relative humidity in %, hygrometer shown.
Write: 40 %
